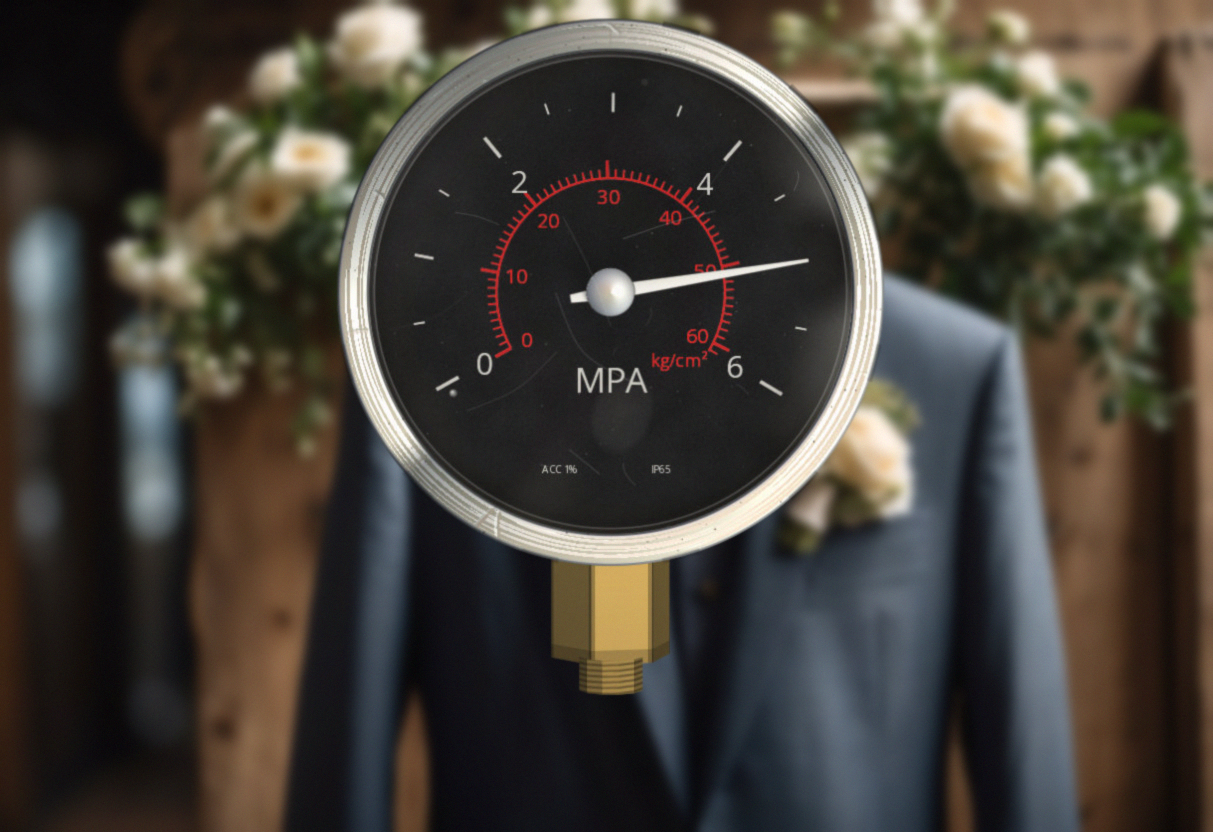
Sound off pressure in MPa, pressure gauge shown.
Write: 5 MPa
